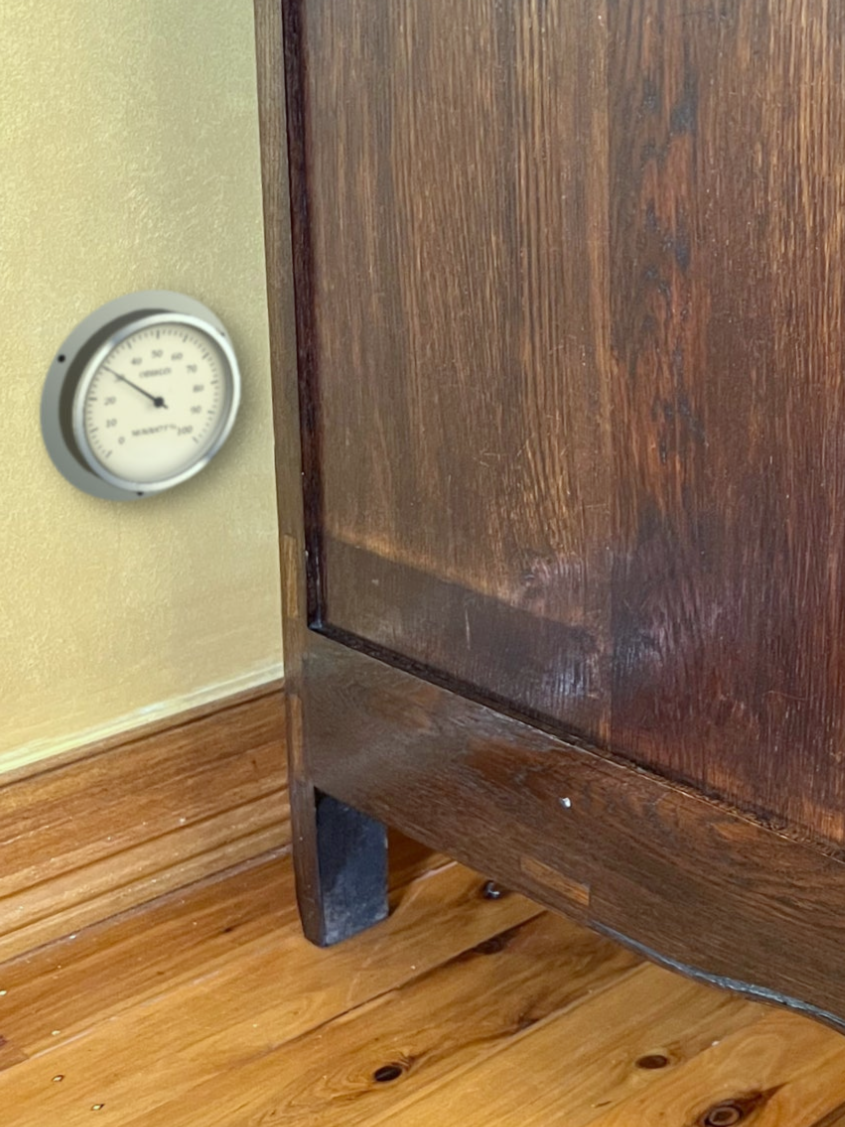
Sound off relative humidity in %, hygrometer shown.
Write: 30 %
